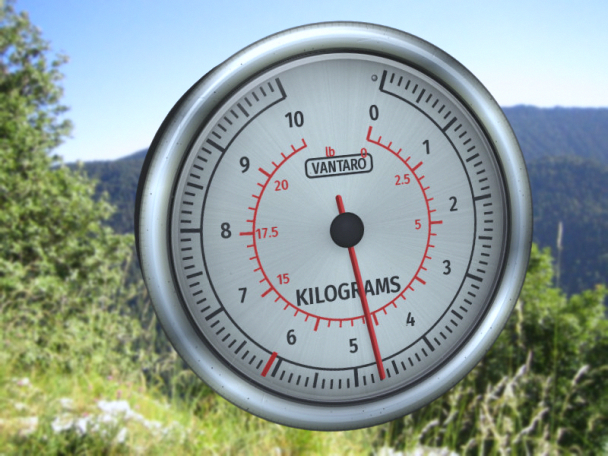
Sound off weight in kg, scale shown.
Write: 4.7 kg
